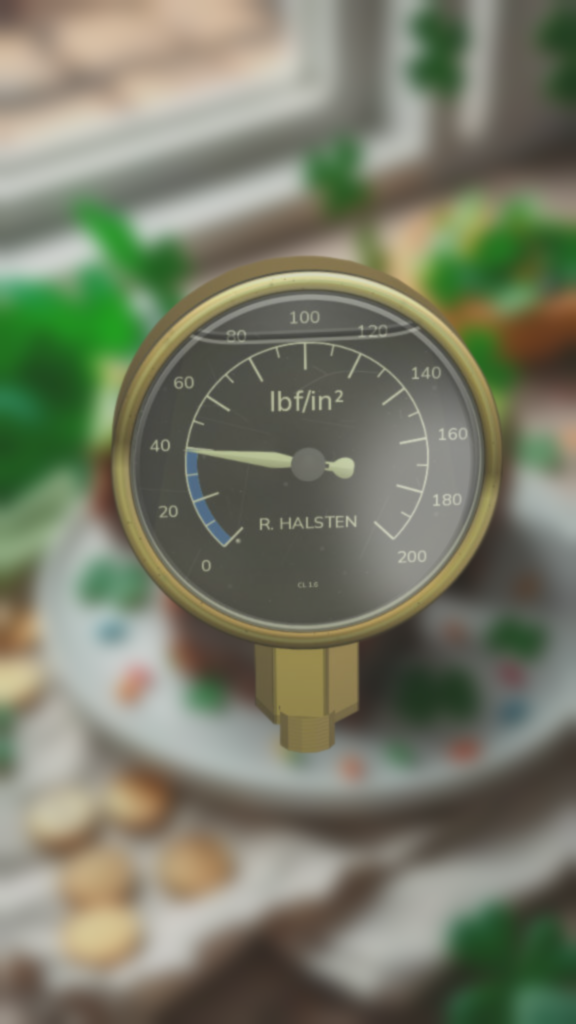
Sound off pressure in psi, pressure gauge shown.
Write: 40 psi
